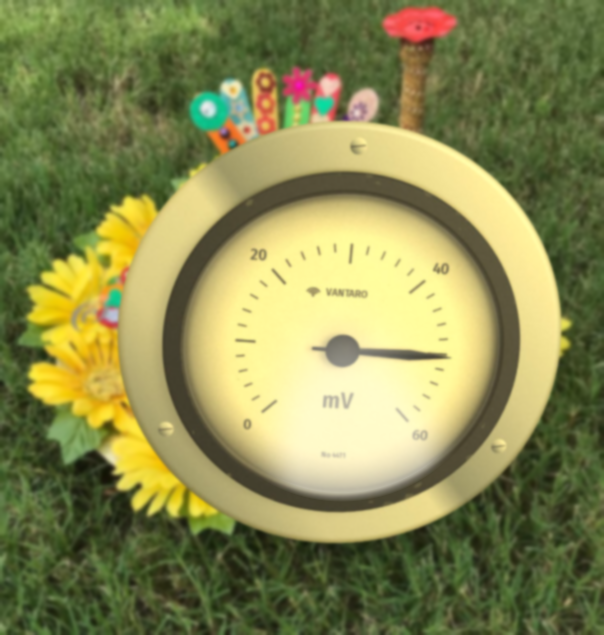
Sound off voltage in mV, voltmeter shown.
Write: 50 mV
